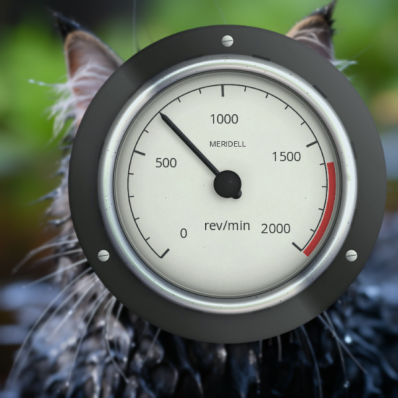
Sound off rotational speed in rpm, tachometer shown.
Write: 700 rpm
